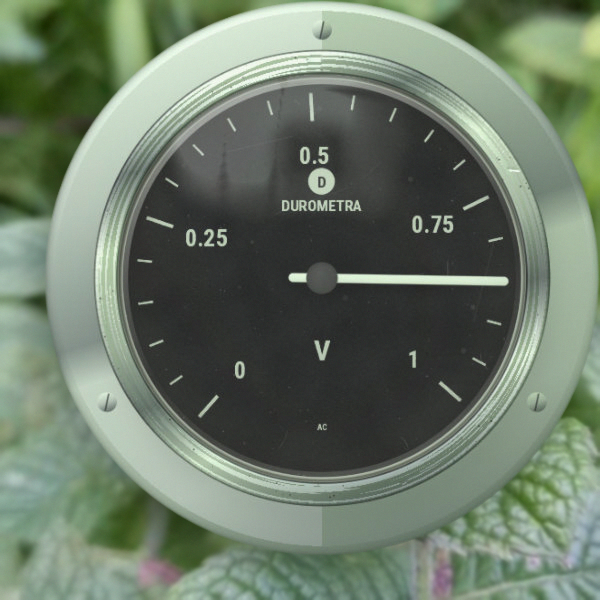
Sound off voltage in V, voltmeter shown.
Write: 0.85 V
